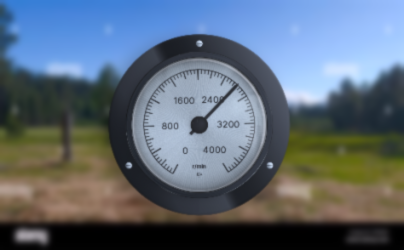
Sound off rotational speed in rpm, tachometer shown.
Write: 2600 rpm
